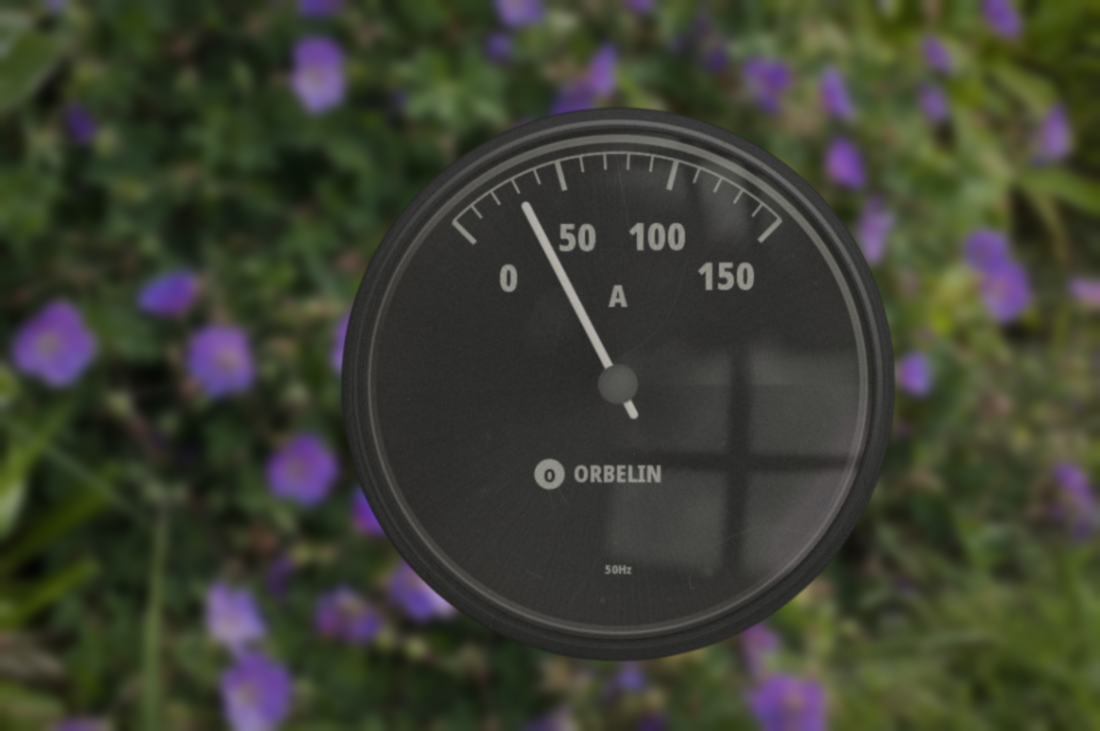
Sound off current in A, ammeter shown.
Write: 30 A
